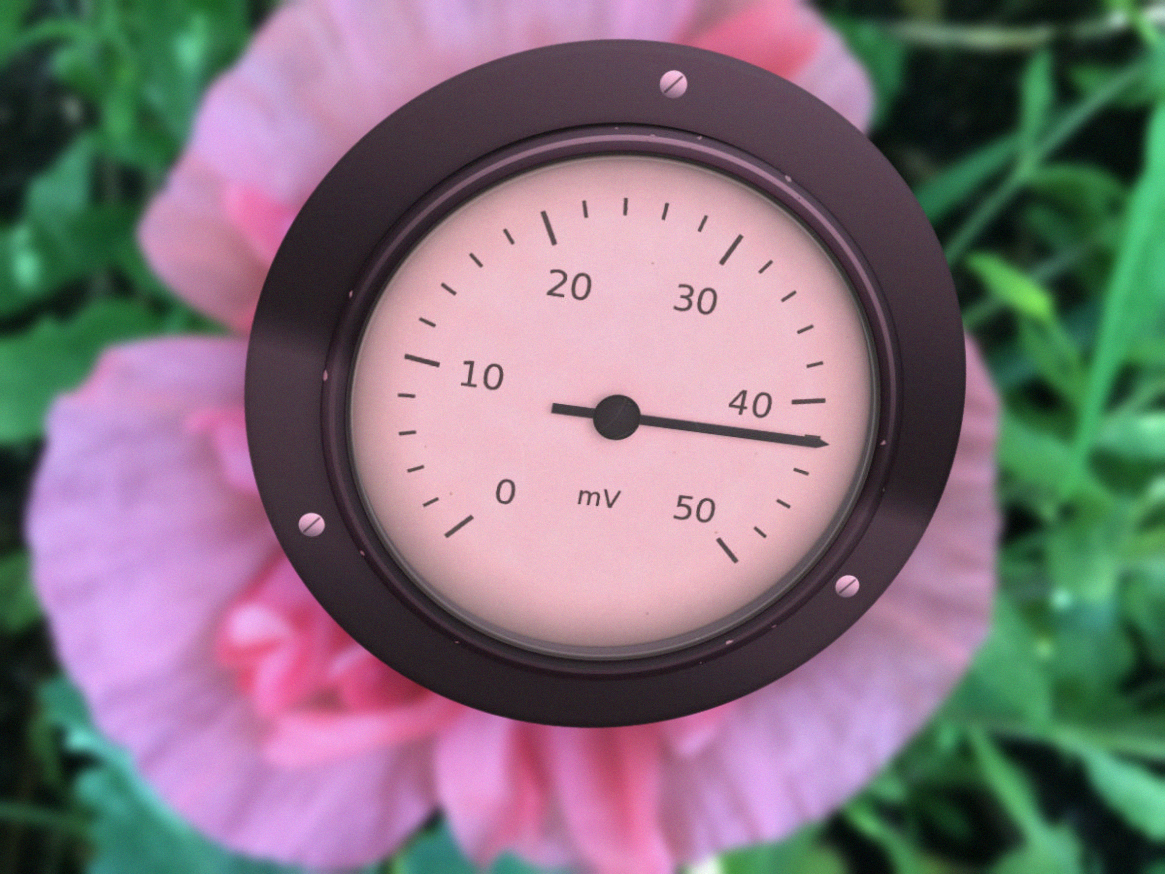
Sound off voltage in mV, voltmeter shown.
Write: 42 mV
